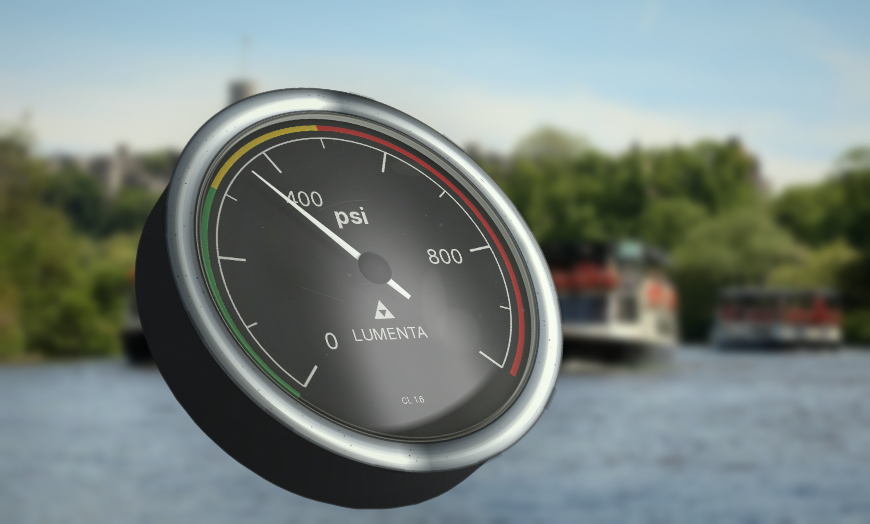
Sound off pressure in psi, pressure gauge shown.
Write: 350 psi
